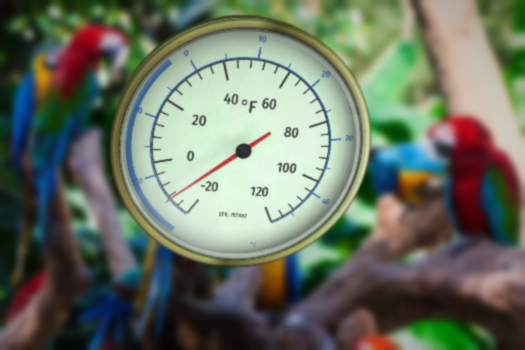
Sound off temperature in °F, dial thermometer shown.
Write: -12 °F
